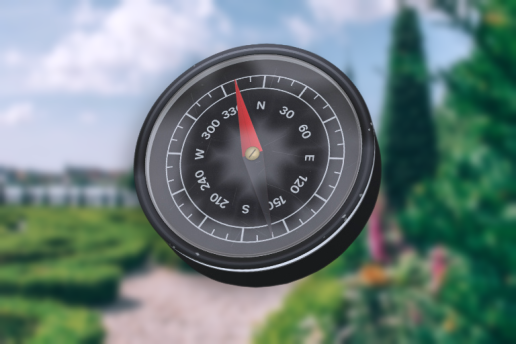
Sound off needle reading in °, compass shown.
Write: 340 °
